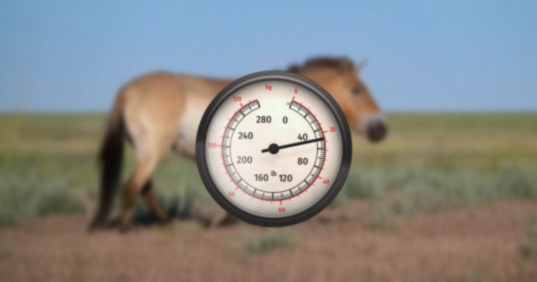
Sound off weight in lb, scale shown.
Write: 50 lb
